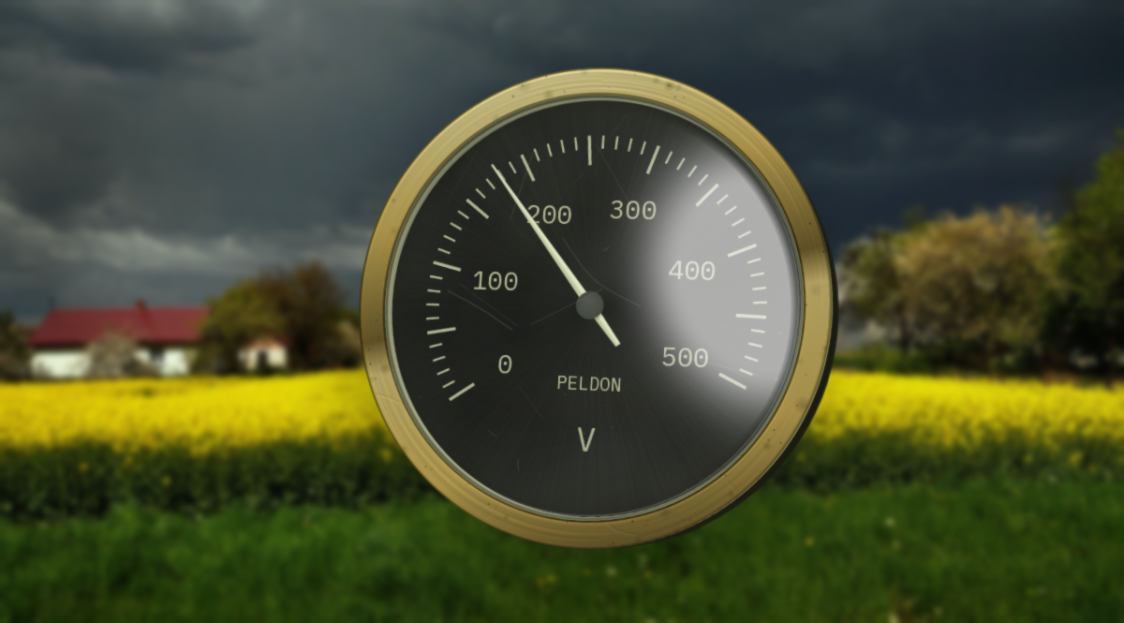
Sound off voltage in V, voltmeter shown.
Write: 180 V
